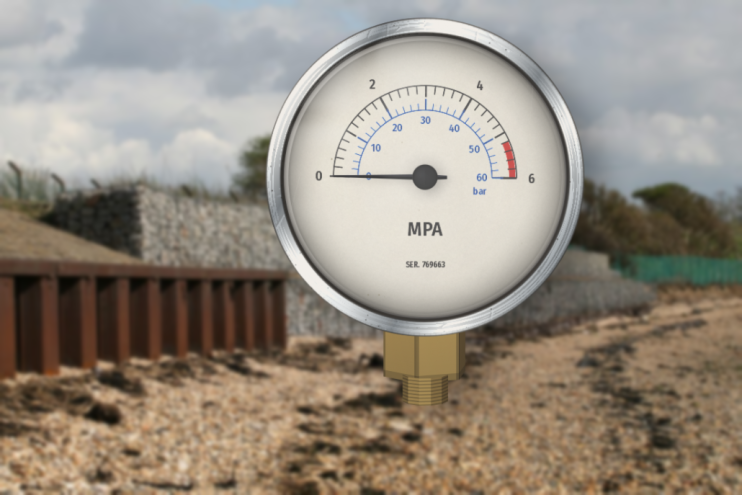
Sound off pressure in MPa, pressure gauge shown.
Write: 0 MPa
